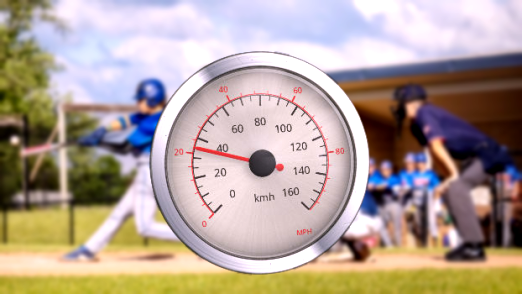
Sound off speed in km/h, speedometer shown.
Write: 35 km/h
